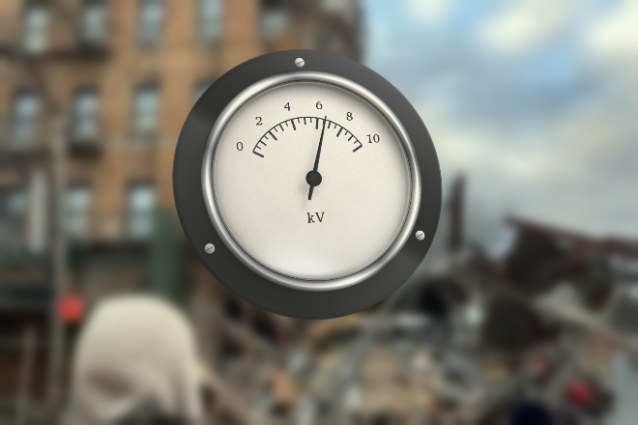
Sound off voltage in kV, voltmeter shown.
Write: 6.5 kV
